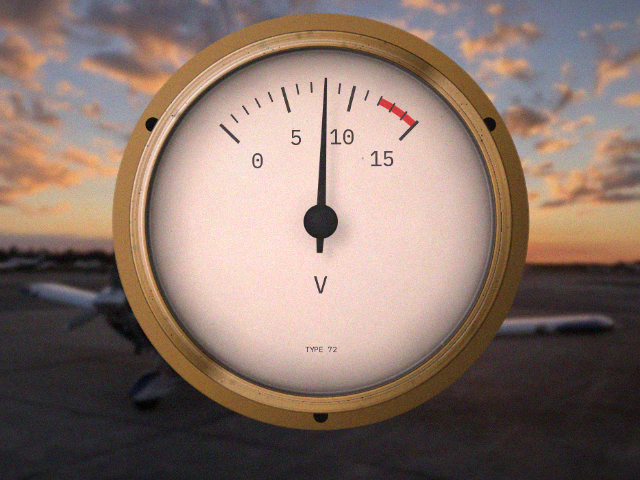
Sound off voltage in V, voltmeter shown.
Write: 8 V
